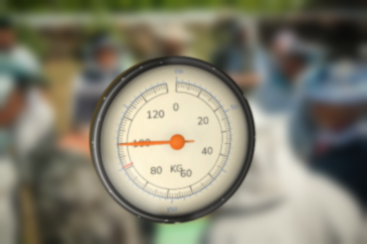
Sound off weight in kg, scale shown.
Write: 100 kg
